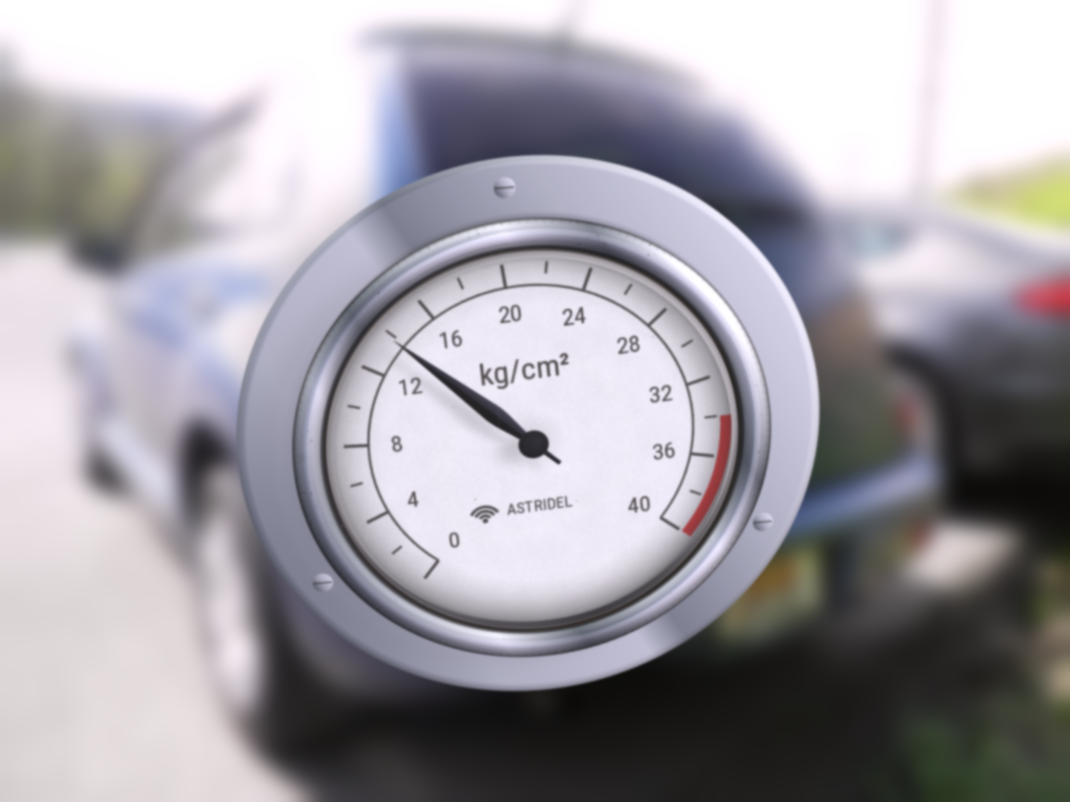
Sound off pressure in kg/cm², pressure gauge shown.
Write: 14 kg/cm²
